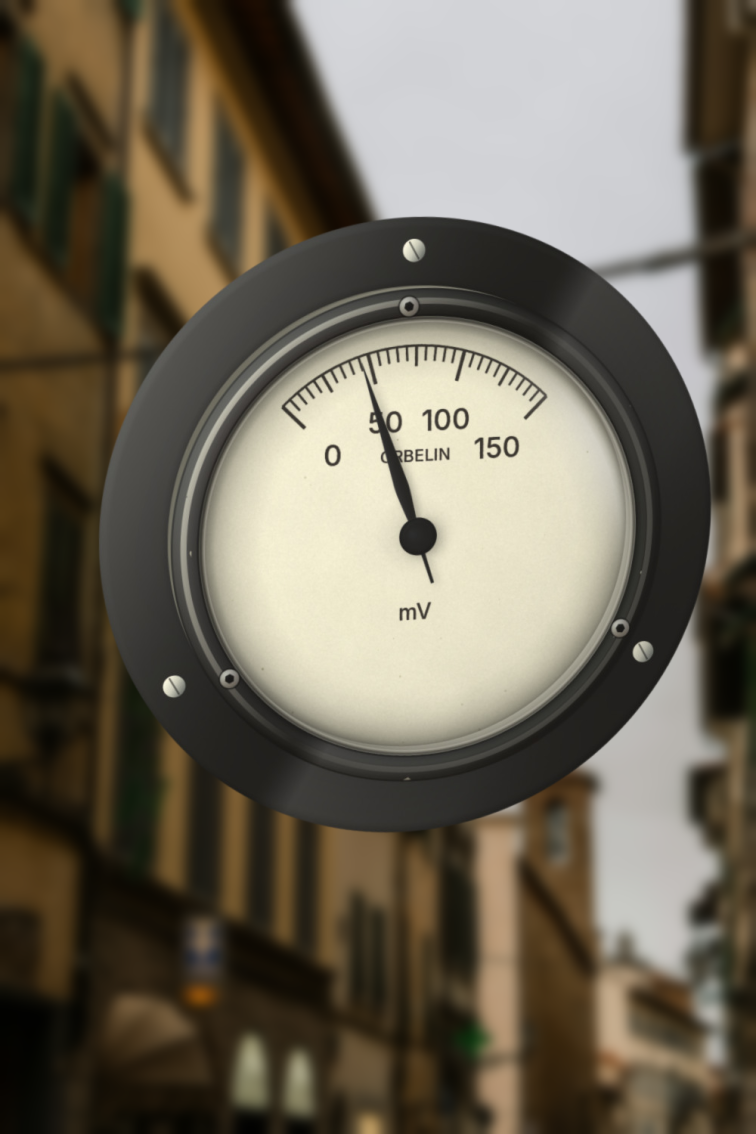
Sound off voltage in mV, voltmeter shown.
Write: 45 mV
